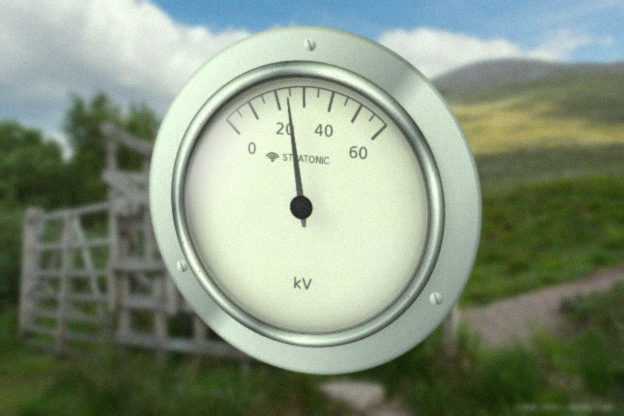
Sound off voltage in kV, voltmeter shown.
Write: 25 kV
